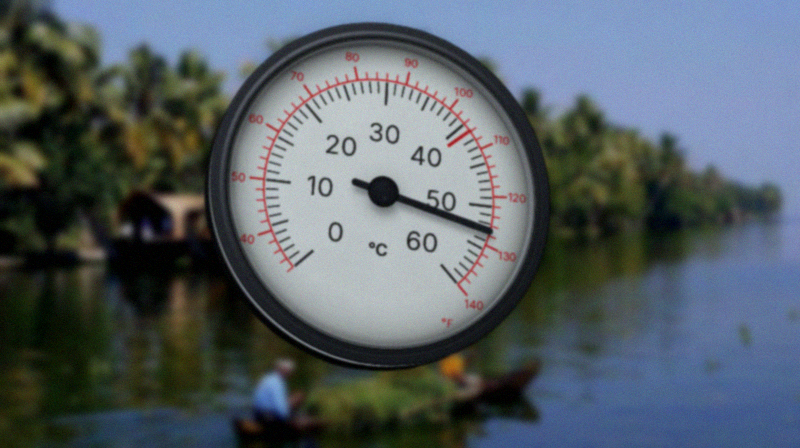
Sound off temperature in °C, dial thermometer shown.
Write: 53 °C
